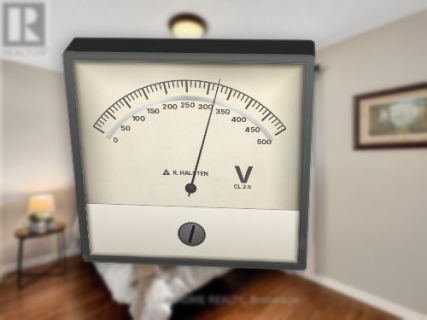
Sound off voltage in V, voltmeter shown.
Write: 320 V
